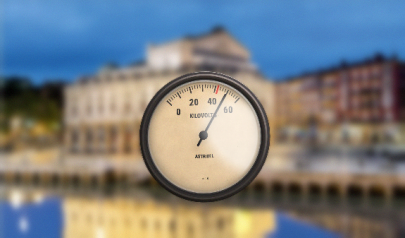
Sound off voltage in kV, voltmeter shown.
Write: 50 kV
